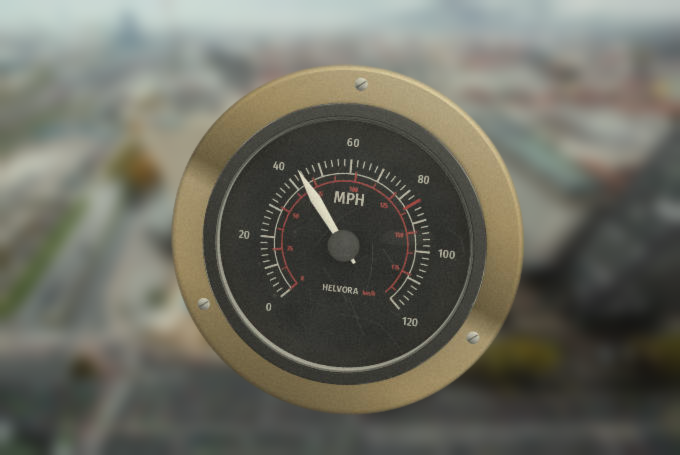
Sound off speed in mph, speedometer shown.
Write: 44 mph
